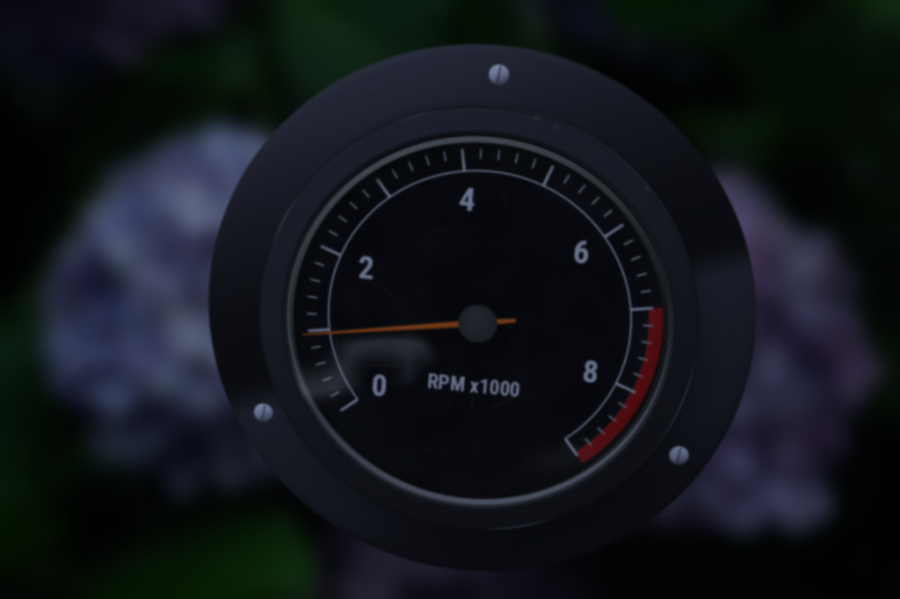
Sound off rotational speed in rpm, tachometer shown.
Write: 1000 rpm
